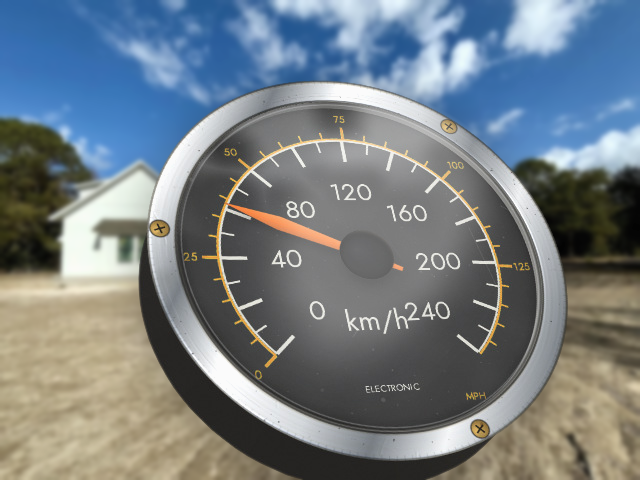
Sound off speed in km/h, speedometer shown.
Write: 60 km/h
